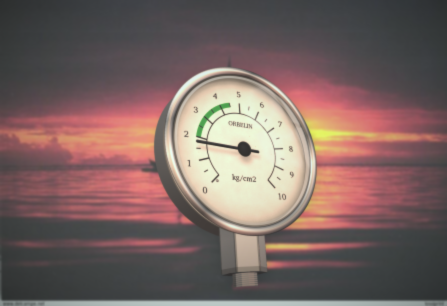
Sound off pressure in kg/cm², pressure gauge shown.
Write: 1.75 kg/cm²
